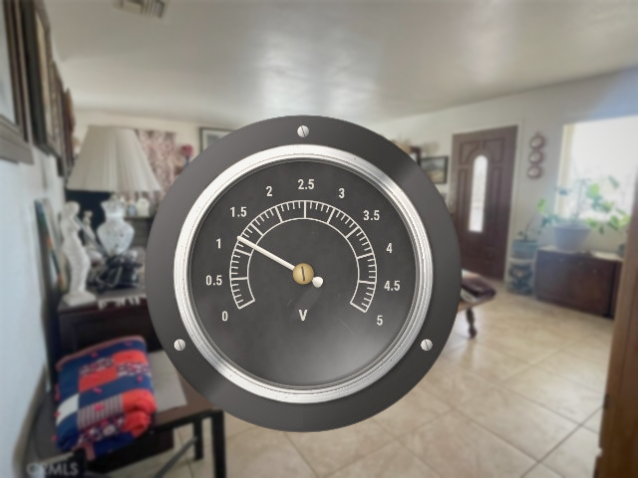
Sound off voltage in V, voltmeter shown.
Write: 1.2 V
